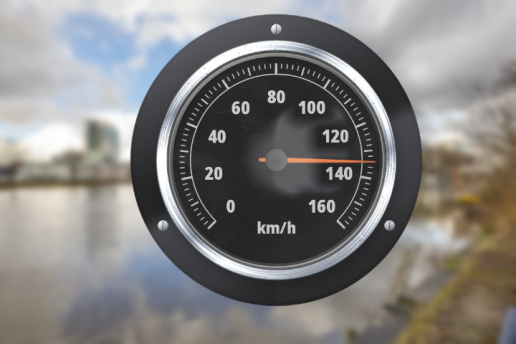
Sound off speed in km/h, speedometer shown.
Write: 134 km/h
